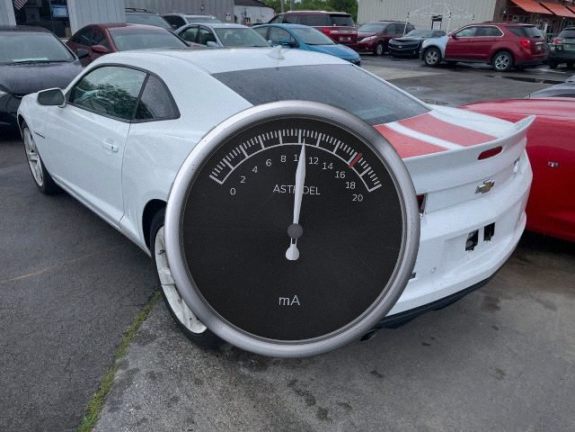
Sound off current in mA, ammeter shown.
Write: 10.4 mA
